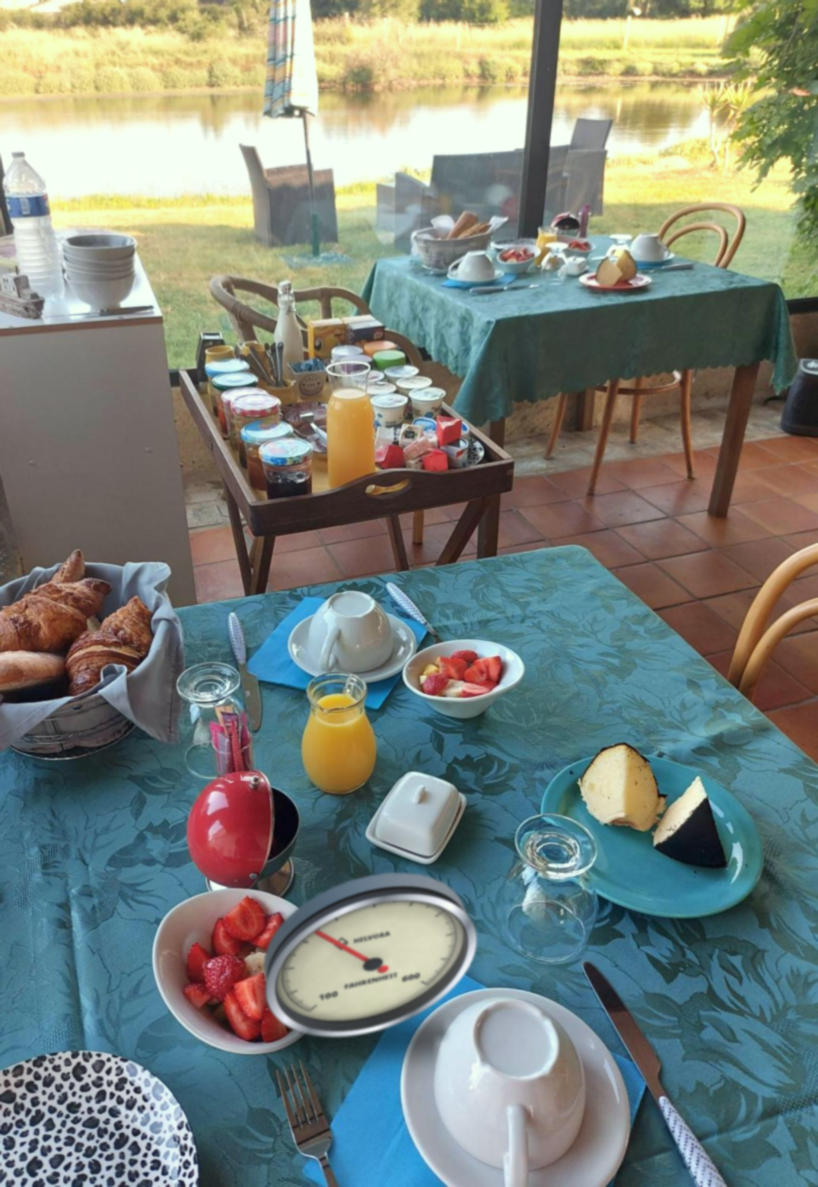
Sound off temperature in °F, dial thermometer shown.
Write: 275 °F
